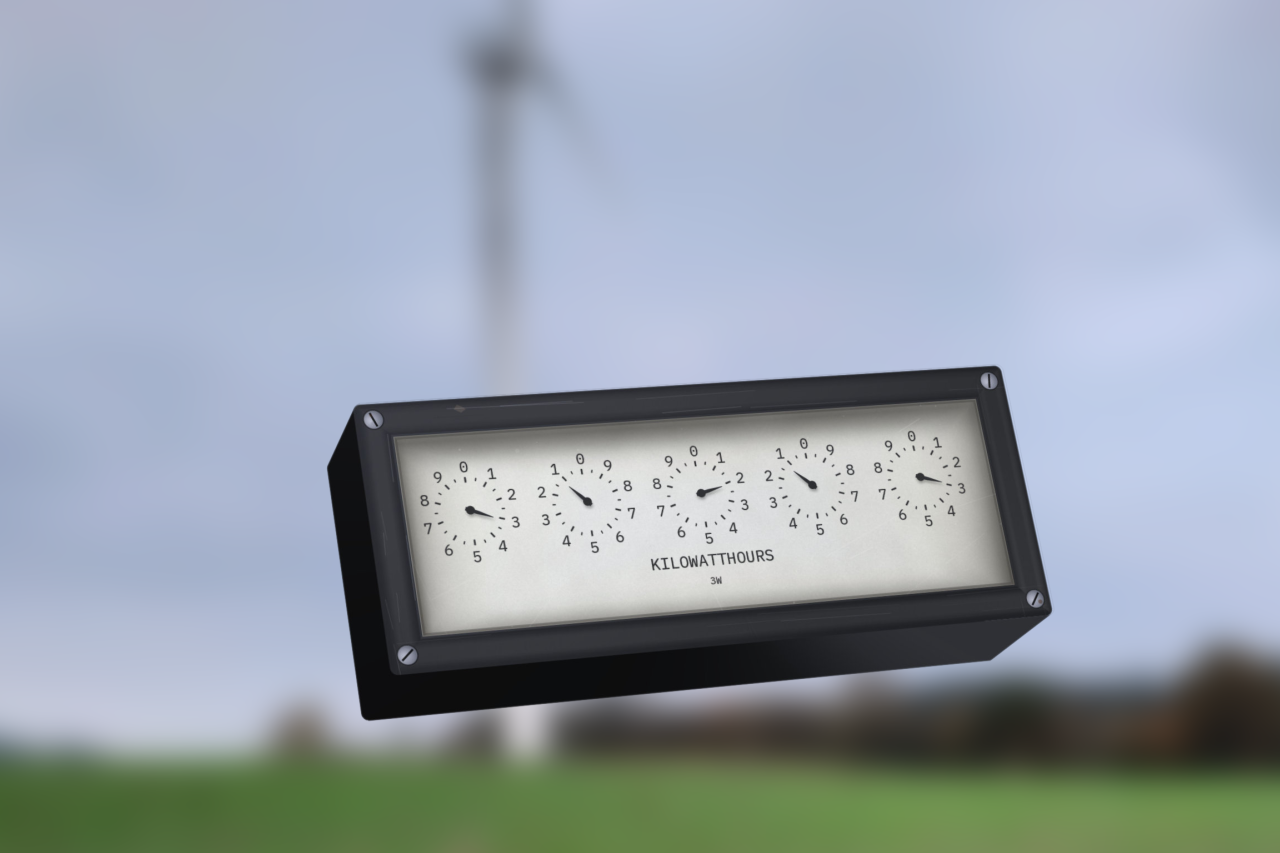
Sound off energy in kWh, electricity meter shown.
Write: 31213 kWh
